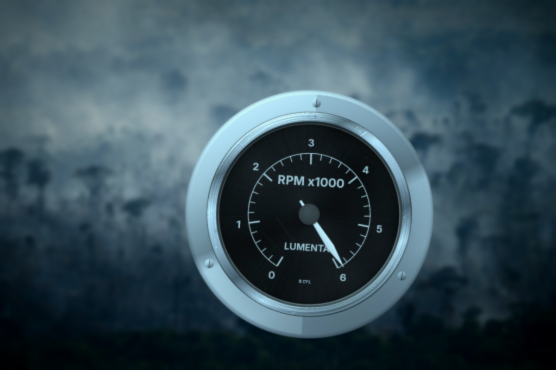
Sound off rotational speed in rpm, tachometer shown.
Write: 5900 rpm
